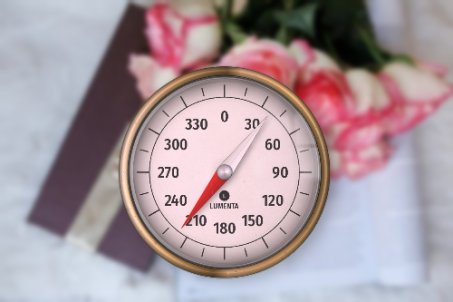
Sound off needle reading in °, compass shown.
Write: 217.5 °
